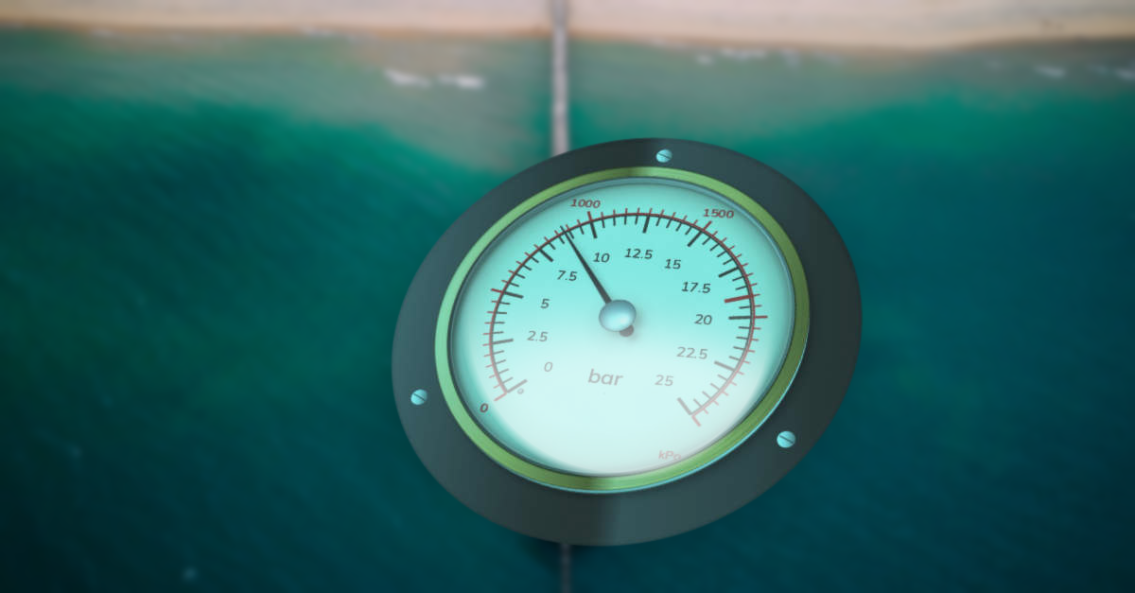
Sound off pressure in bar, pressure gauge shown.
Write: 8.75 bar
